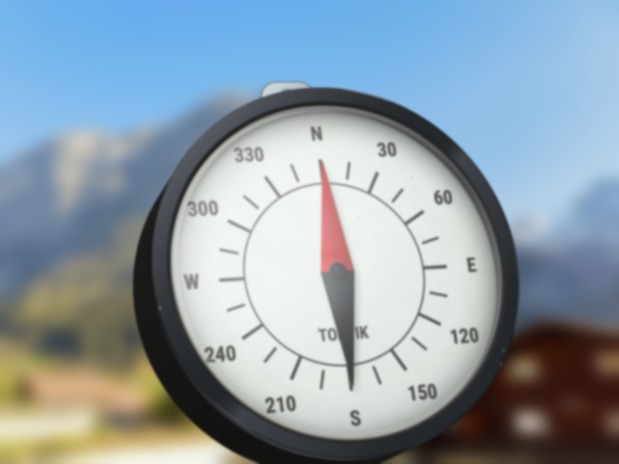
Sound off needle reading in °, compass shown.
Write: 0 °
